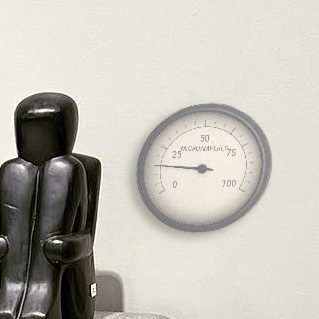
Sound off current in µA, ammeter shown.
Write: 15 µA
